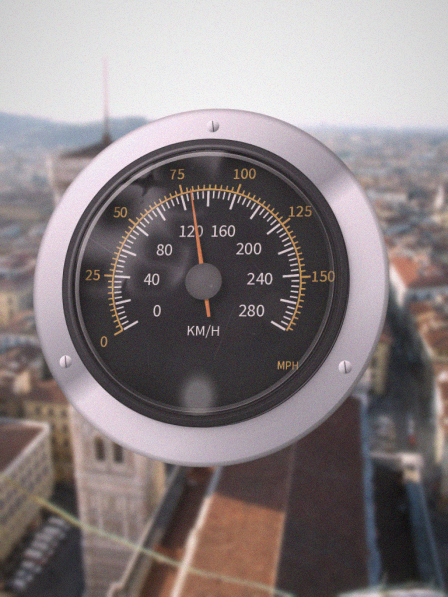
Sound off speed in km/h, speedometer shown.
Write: 128 km/h
